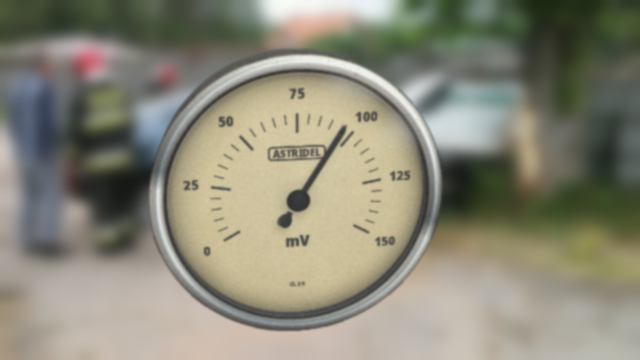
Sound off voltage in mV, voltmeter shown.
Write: 95 mV
